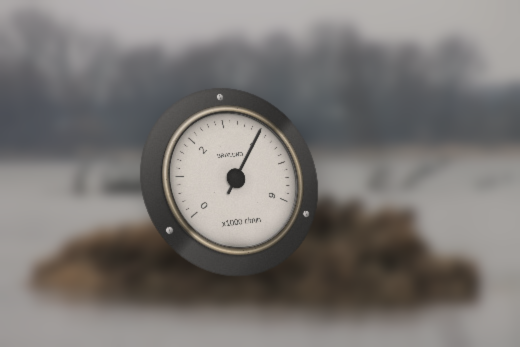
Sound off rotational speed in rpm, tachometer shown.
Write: 4000 rpm
